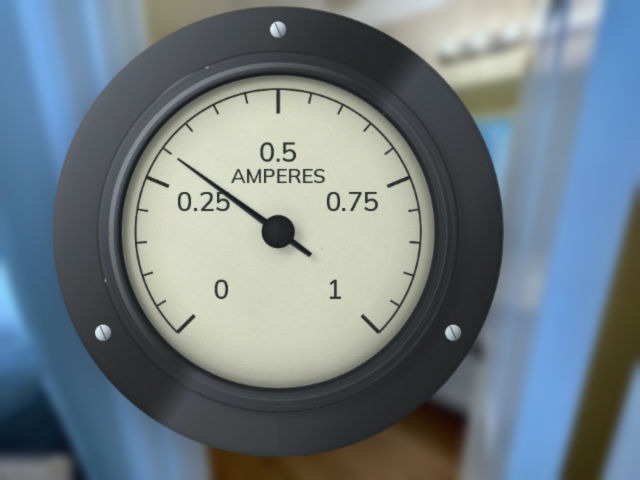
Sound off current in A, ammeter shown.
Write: 0.3 A
